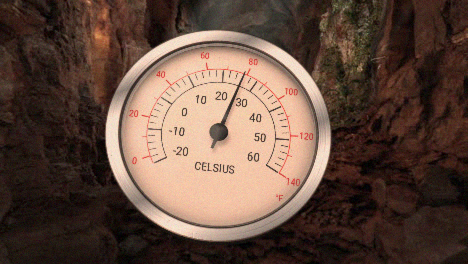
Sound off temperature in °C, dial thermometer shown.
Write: 26 °C
